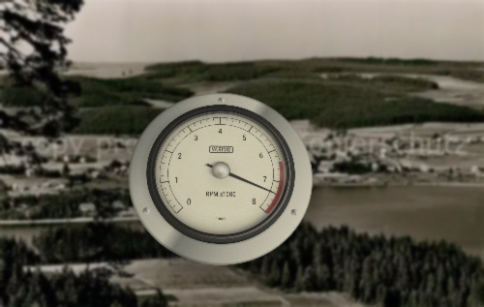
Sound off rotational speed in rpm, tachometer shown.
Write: 7400 rpm
